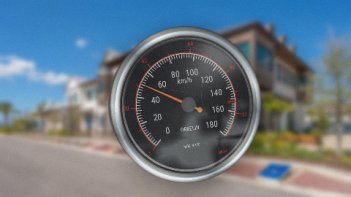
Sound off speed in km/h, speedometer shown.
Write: 50 km/h
